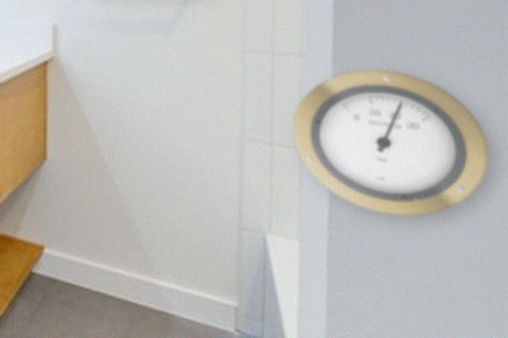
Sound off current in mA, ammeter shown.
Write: 20 mA
